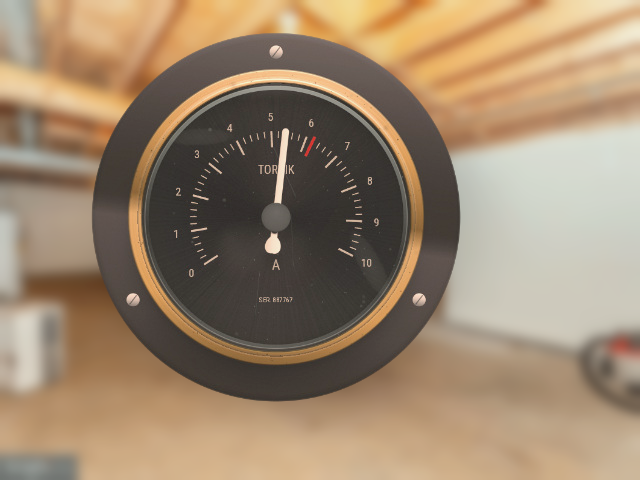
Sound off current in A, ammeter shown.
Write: 5.4 A
